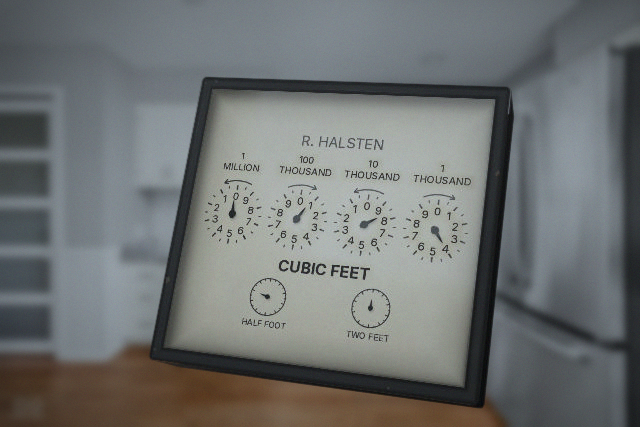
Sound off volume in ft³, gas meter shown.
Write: 8400 ft³
